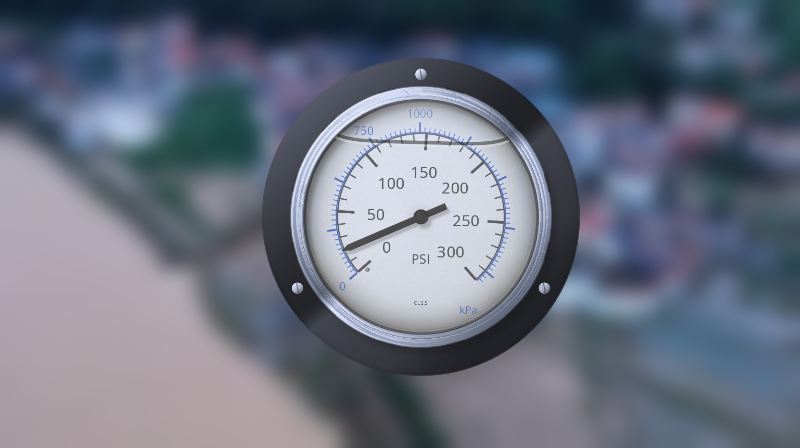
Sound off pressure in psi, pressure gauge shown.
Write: 20 psi
